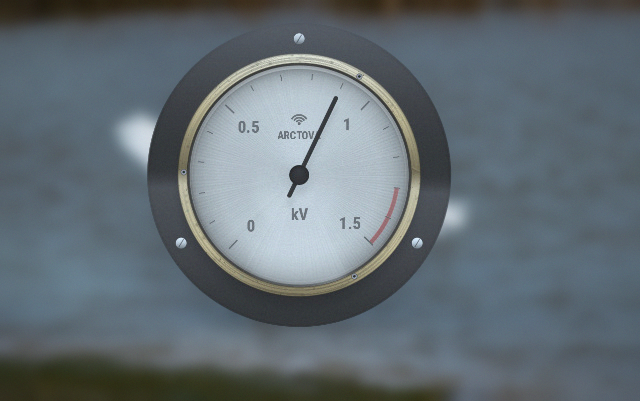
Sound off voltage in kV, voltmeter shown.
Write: 0.9 kV
